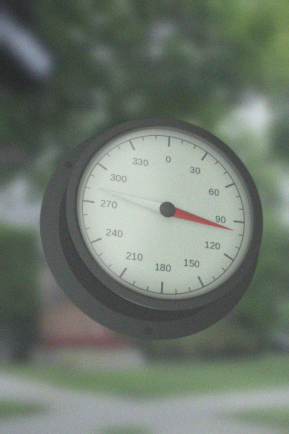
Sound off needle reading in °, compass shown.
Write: 100 °
